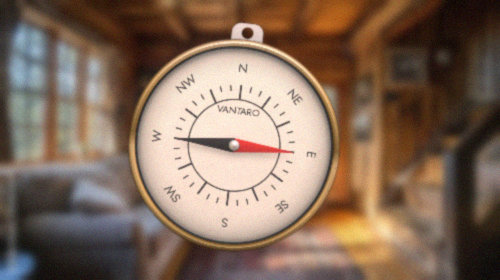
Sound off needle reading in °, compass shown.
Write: 90 °
